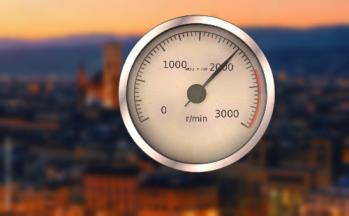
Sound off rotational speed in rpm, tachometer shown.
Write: 2000 rpm
